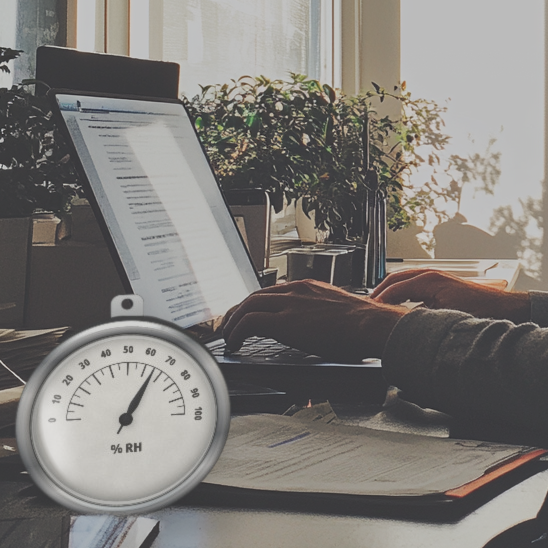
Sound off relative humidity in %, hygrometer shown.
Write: 65 %
